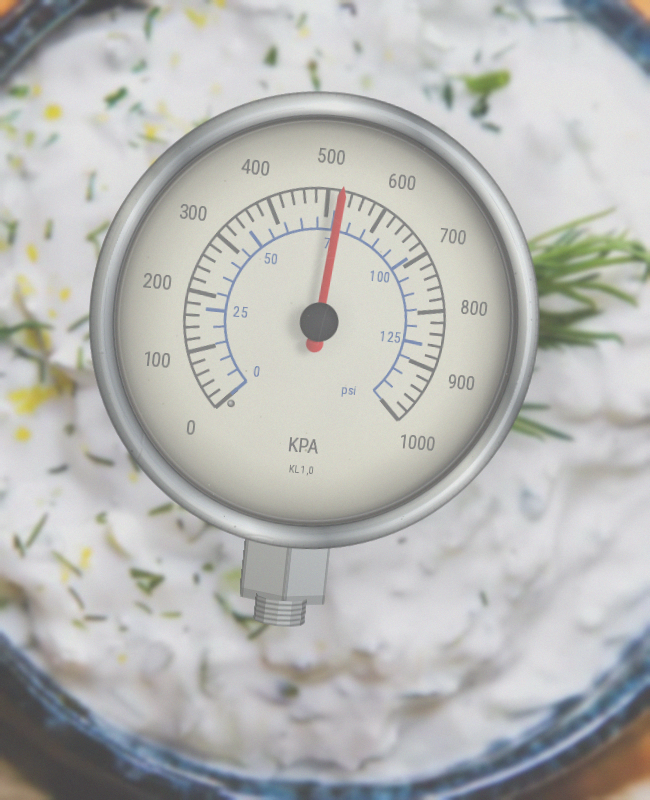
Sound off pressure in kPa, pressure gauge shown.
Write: 520 kPa
